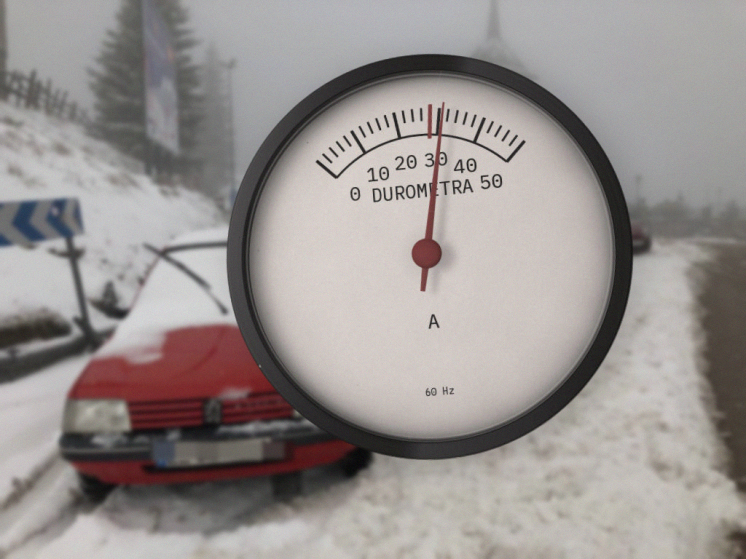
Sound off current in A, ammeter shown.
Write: 31 A
